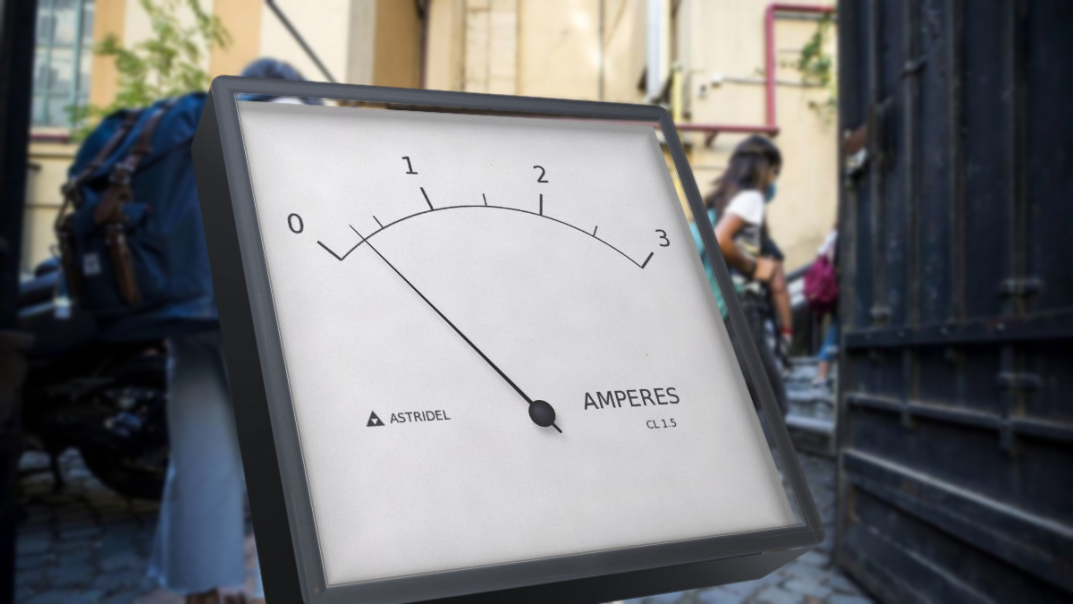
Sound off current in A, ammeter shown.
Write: 0.25 A
